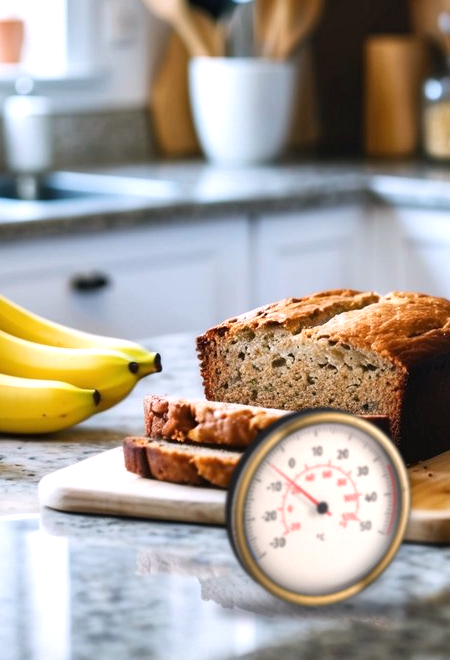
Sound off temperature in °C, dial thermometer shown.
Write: -5 °C
